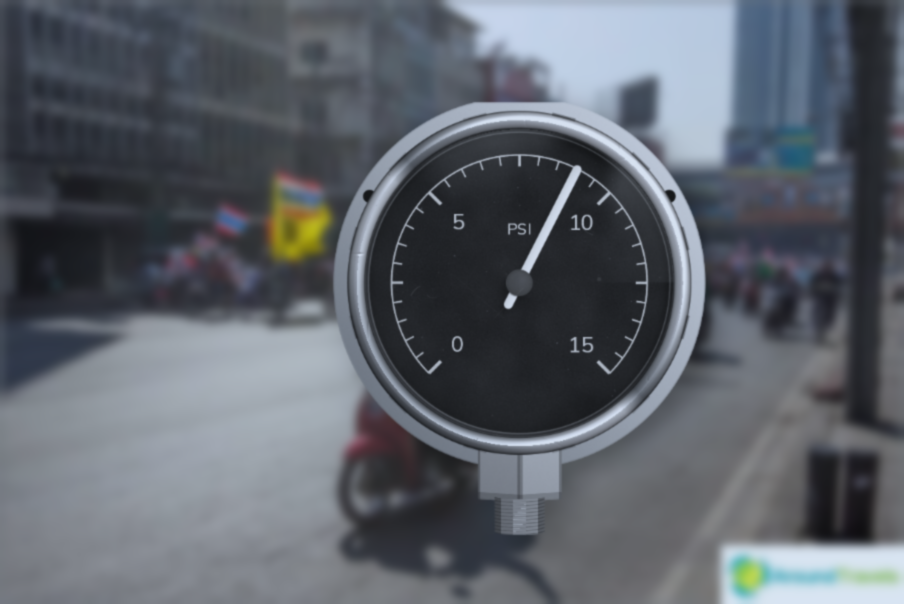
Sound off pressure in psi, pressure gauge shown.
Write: 9 psi
